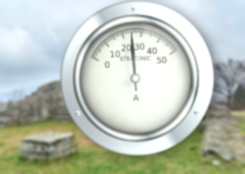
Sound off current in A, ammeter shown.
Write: 25 A
